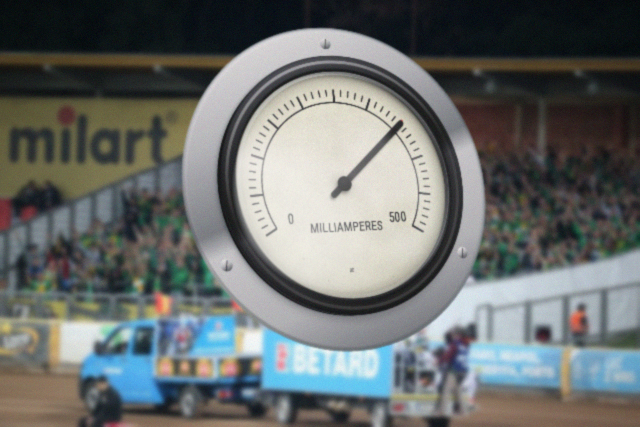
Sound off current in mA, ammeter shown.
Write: 350 mA
